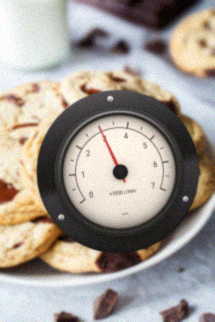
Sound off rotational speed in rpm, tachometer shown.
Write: 3000 rpm
